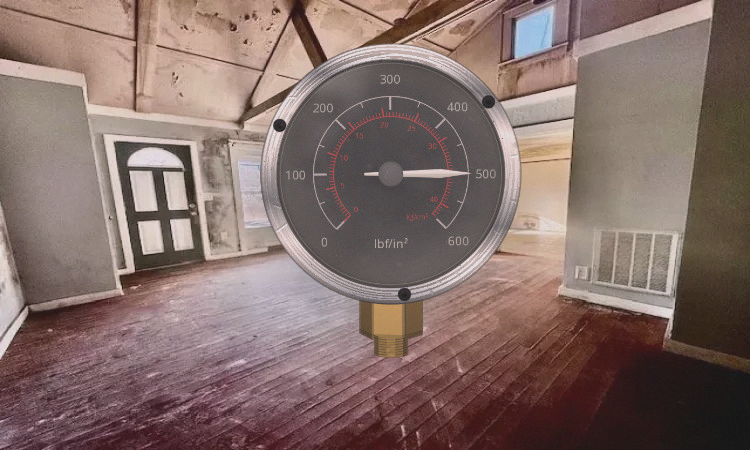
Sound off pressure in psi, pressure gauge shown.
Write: 500 psi
